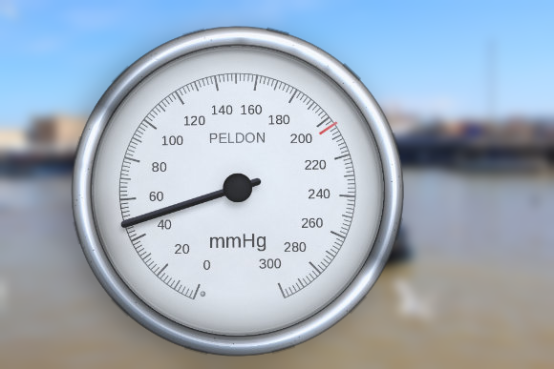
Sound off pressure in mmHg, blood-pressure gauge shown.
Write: 48 mmHg
